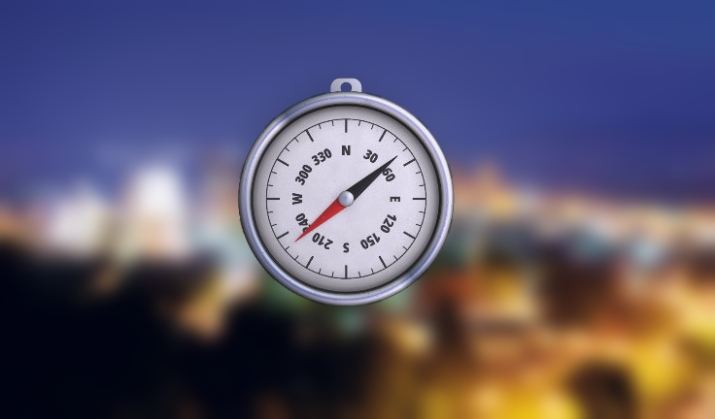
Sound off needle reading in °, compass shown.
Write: 230 °
